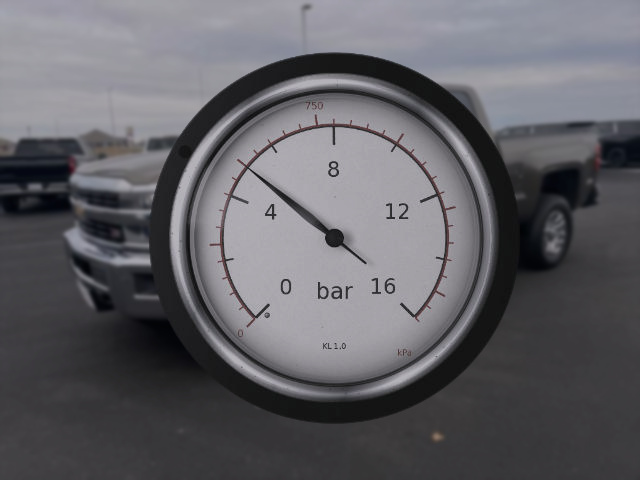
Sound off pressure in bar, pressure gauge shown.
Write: 5 bar
